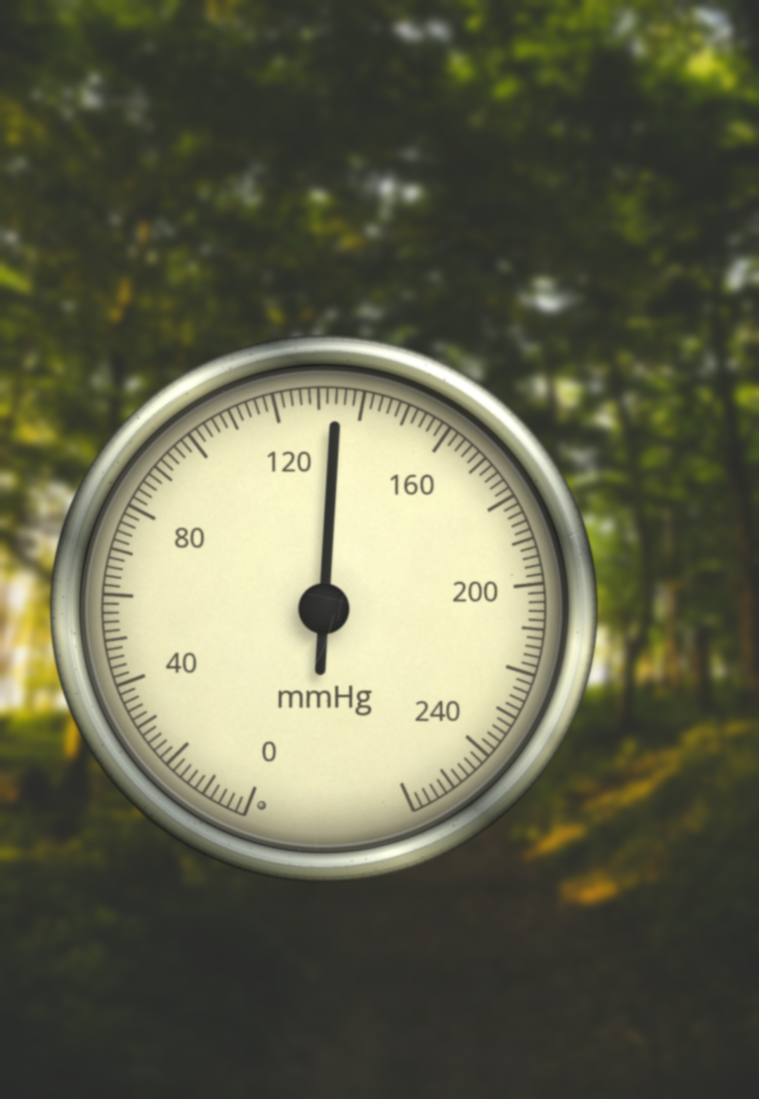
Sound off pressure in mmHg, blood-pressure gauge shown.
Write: 134 mmHg
